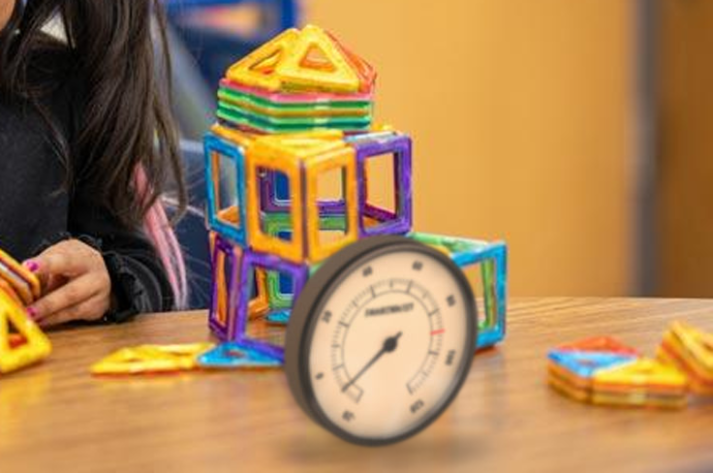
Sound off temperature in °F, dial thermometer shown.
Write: -10 °F
